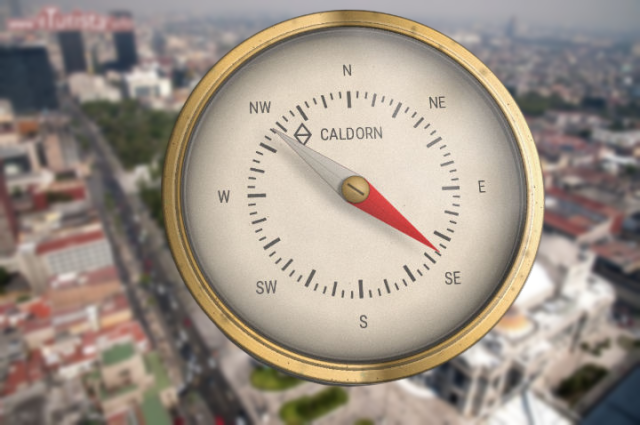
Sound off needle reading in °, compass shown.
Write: 130 °
